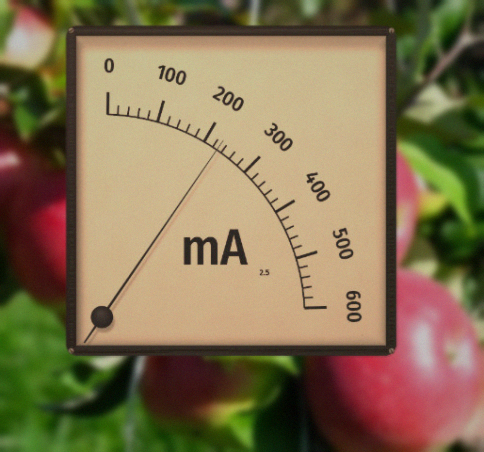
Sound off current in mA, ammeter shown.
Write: 230 mA
